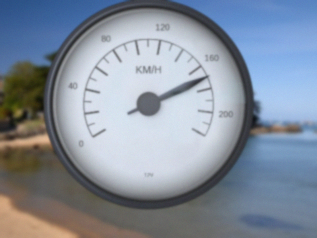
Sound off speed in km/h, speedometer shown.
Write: 170 km/h
